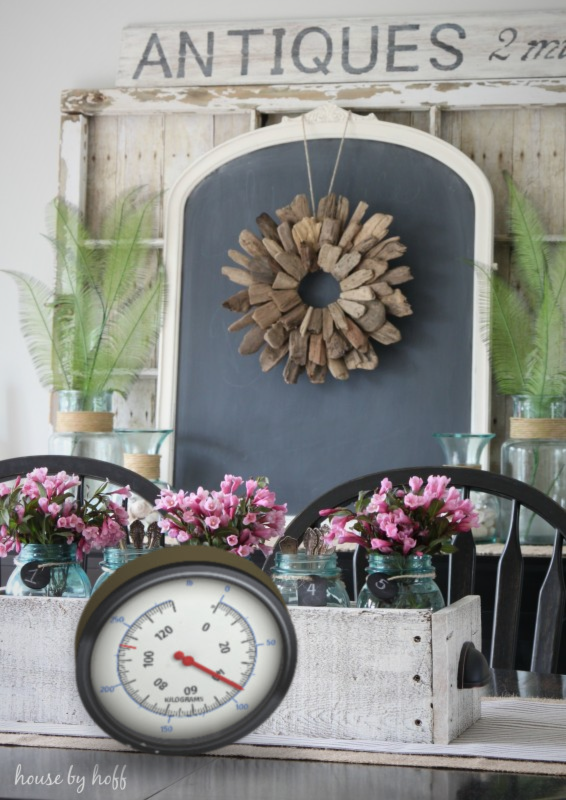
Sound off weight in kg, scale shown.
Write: 40 kg
